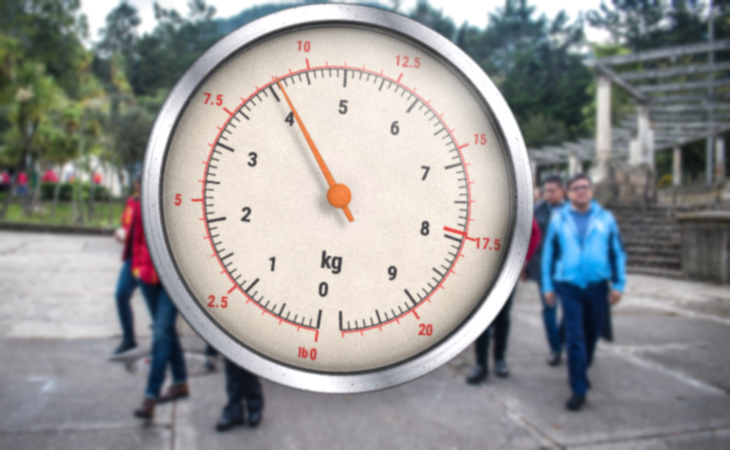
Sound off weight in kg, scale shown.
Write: 4.1 kg
